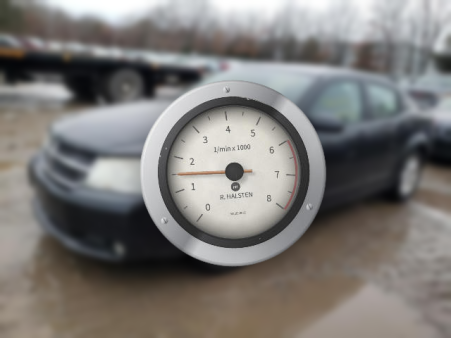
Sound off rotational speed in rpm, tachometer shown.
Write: 1500 rpm
